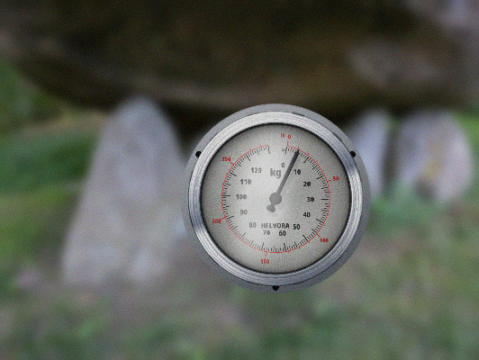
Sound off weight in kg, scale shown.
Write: 5 kg
